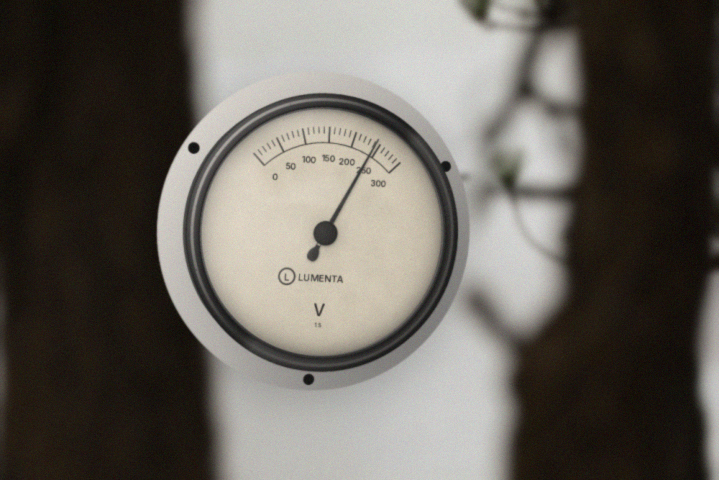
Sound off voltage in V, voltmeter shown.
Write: 240 V
